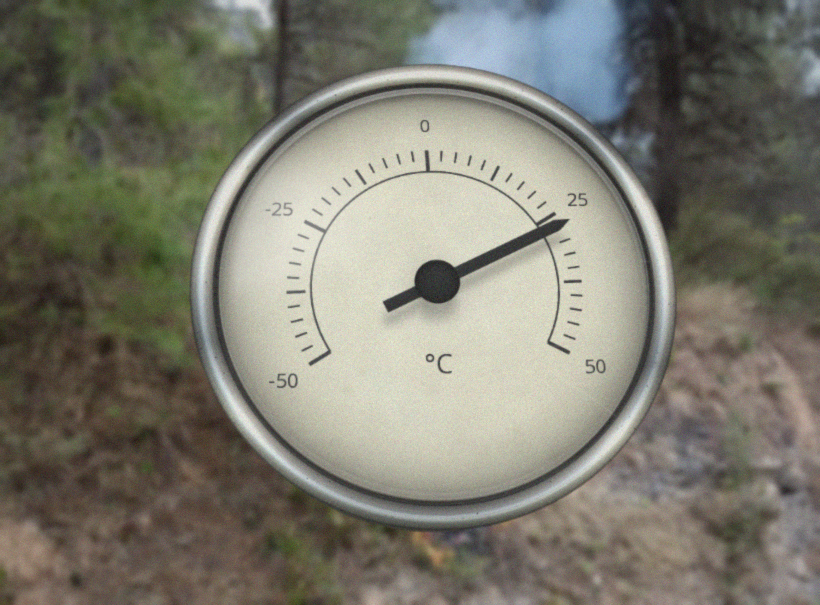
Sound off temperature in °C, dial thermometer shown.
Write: 27.5 °C
